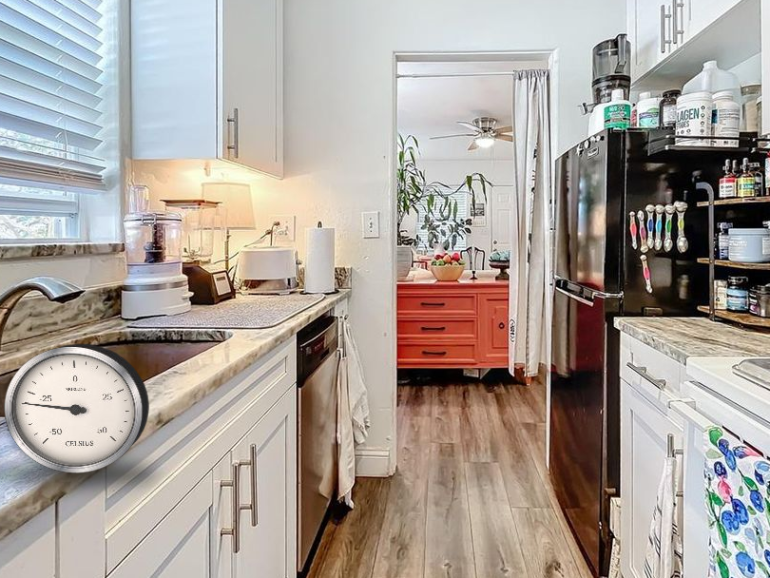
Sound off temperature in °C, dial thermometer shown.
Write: -30 °C
